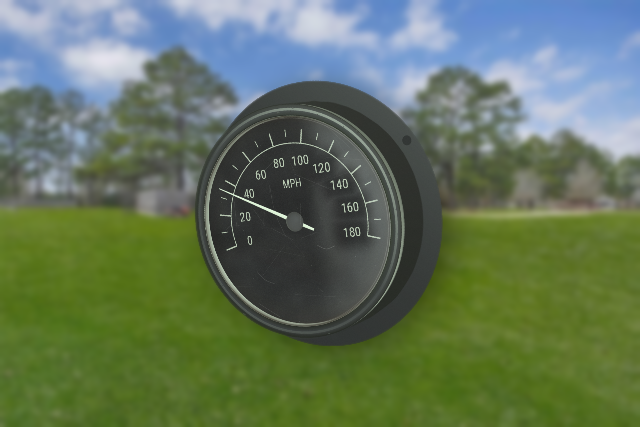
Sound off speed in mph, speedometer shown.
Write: 35 mph
